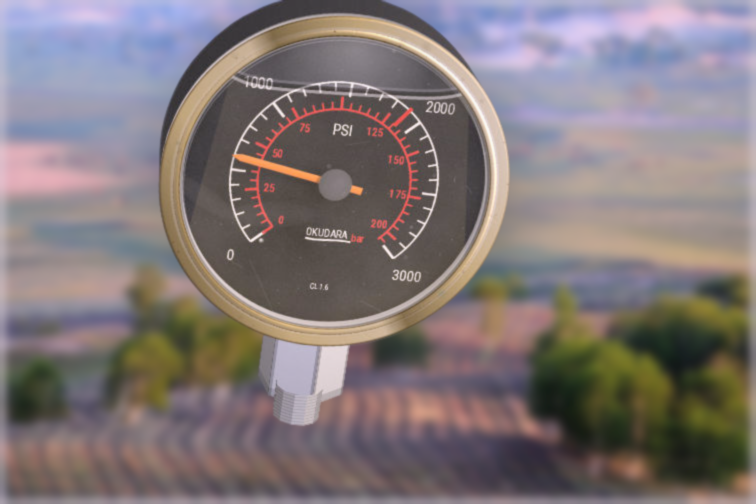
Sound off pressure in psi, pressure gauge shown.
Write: 600 psi
